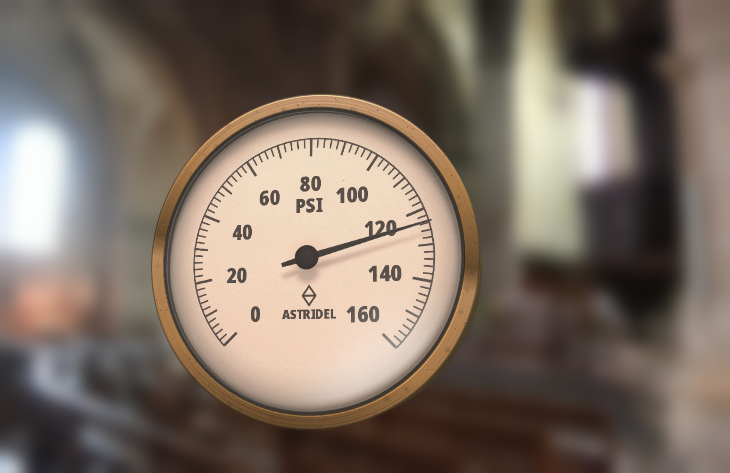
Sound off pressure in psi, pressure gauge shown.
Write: 124 psi
